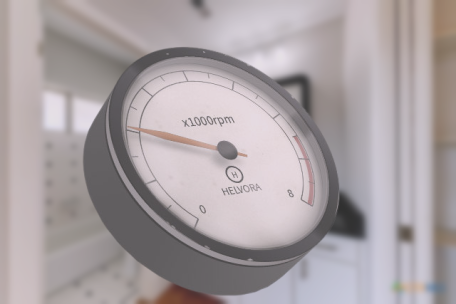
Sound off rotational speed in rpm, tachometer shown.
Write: 2000 rpm
